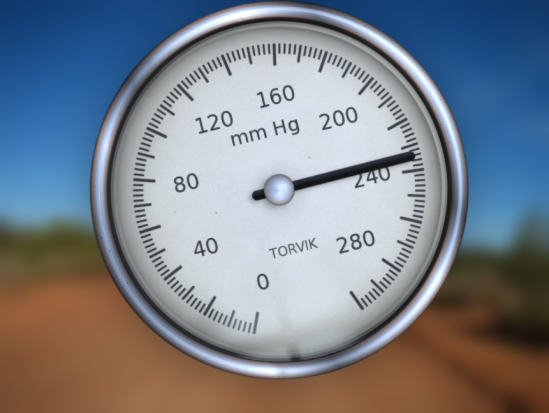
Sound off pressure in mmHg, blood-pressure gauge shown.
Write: 234 mmHg
